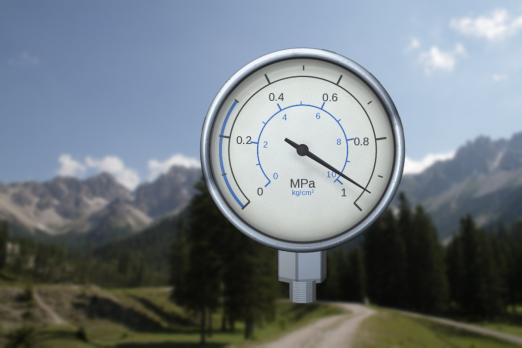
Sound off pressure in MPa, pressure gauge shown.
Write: 0.95 MPa
